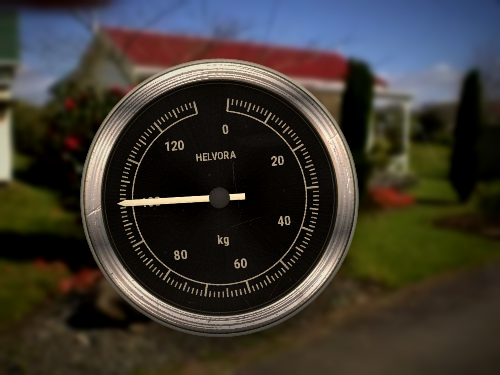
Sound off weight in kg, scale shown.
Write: 100 kg
